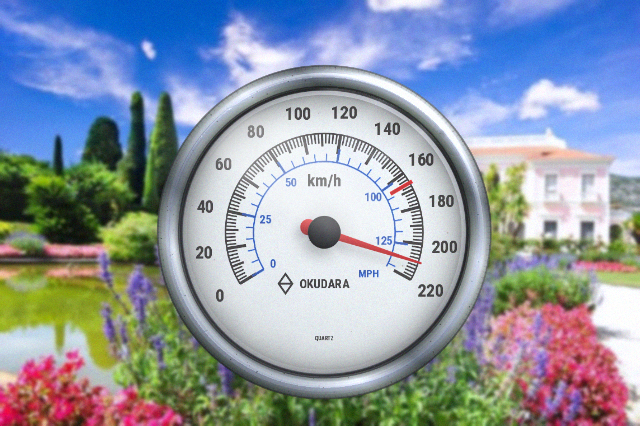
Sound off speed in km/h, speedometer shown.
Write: 210 km/h
